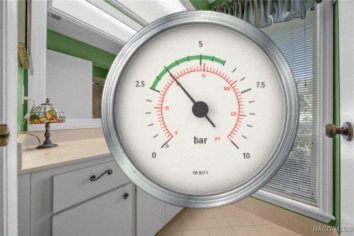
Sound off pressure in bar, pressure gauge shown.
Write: 3.5 bar
